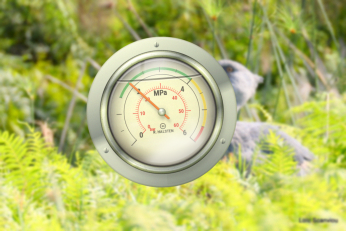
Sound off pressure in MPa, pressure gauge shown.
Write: 2 MPa
